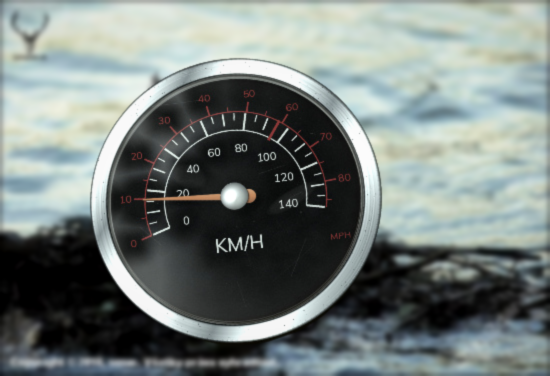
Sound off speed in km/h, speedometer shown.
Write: 15 km/h
